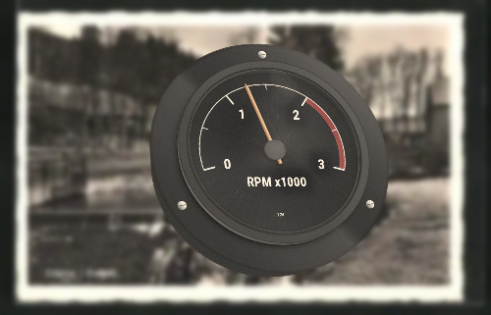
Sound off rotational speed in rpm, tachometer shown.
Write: 1250 rpm
